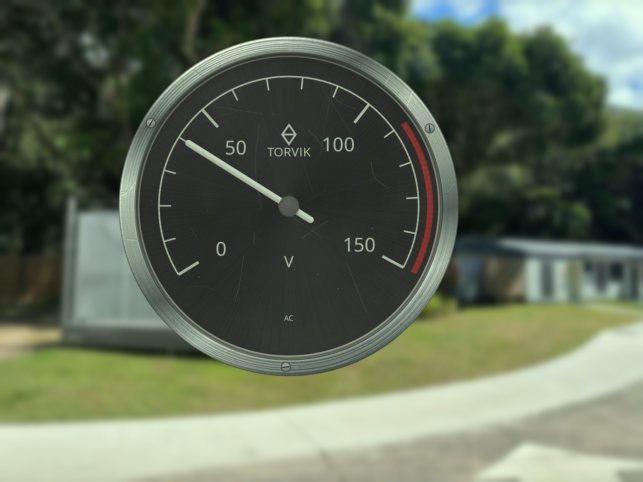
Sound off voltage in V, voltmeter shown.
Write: 40 V
